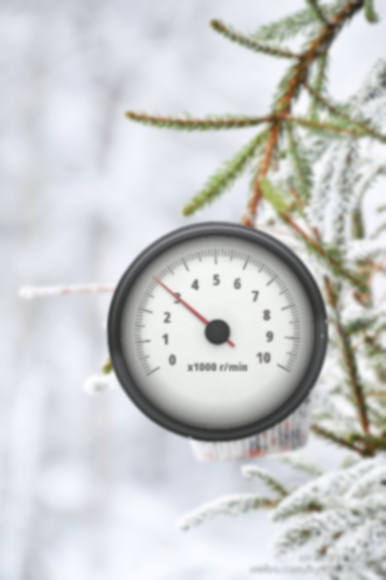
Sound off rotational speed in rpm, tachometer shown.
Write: 3000 rpm
